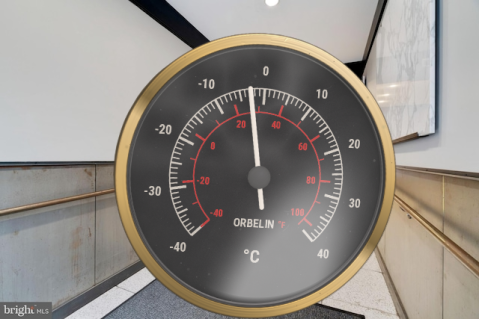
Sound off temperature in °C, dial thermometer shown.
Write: -3 °C
